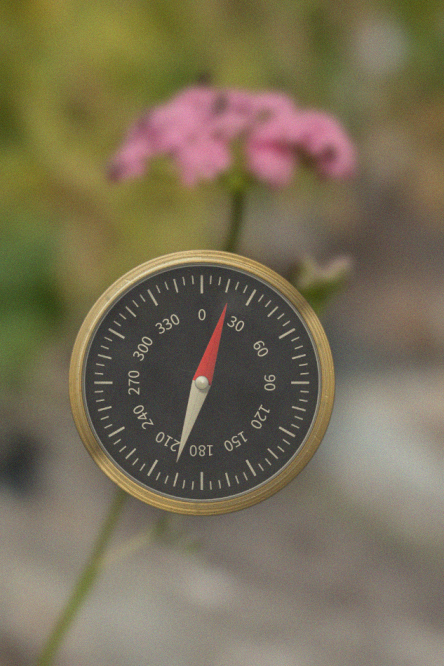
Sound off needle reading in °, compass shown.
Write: 17.5 °
